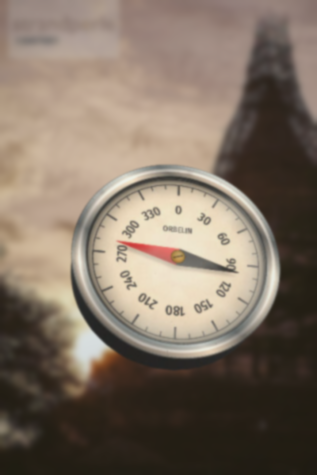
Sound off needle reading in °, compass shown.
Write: 280 °
